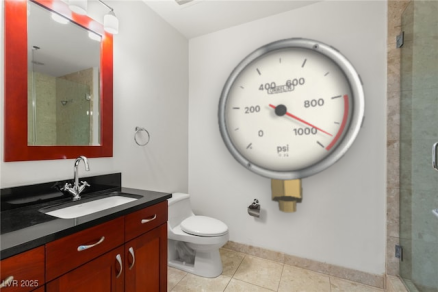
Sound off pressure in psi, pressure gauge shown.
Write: 950 psi
